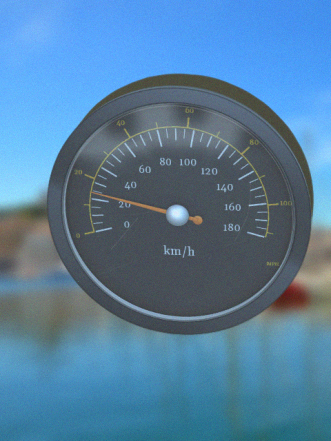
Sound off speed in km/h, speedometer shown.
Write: 25 km/h
